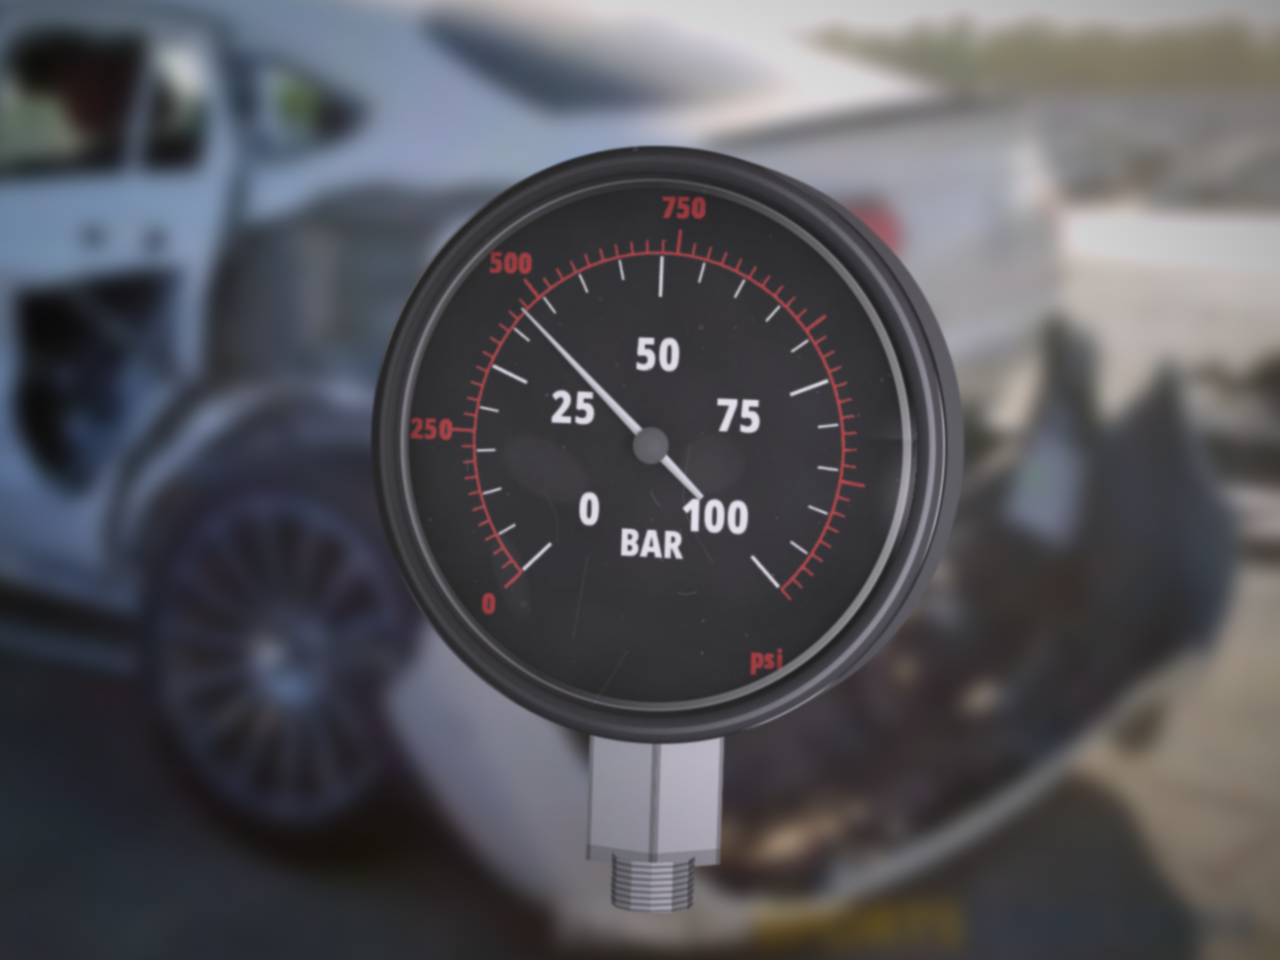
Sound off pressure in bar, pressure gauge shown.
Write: 32.5 bar
